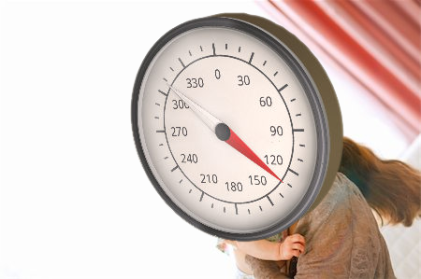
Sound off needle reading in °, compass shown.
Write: 130 °
